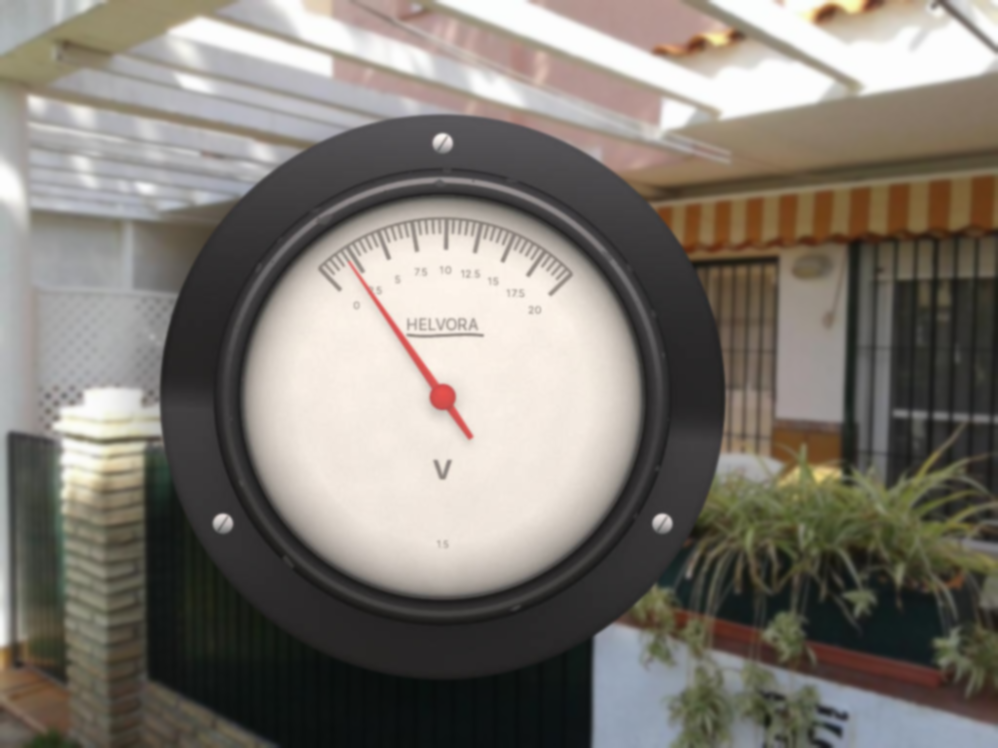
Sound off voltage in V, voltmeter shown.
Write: 2 V
